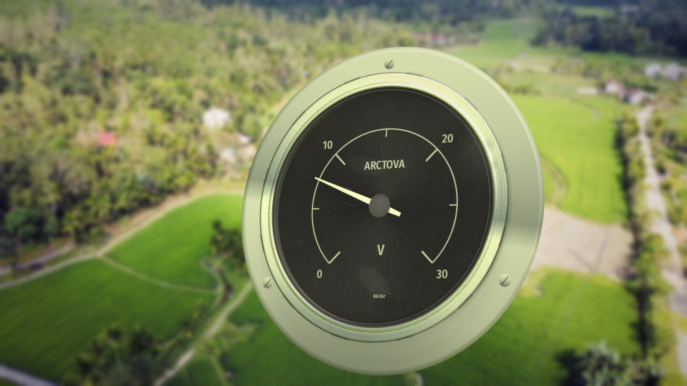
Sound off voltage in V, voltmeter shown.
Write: 7.5 V
